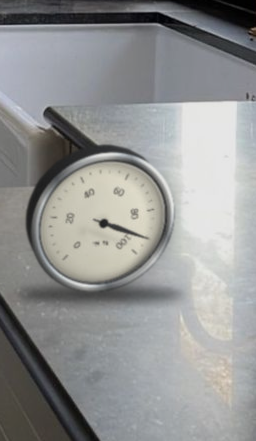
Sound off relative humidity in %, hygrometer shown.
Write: 92 %
